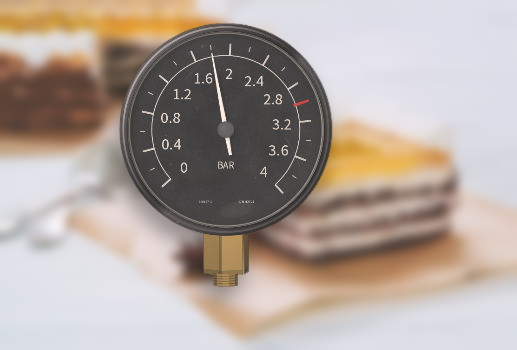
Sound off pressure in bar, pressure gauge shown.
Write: 1.8 bar
